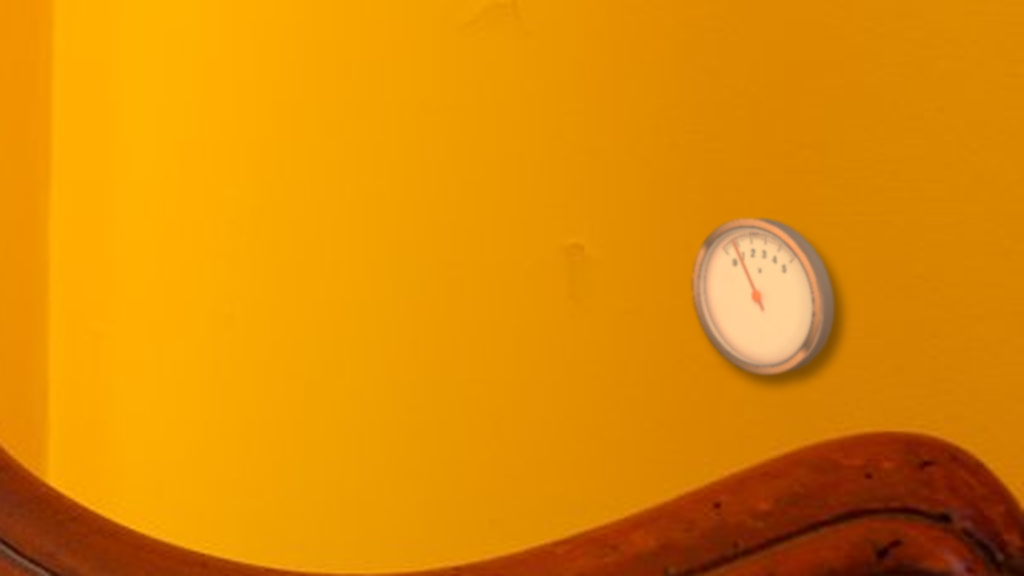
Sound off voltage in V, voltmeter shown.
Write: 1 V
